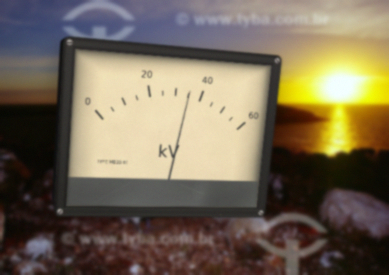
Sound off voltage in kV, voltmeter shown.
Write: 35 kV
